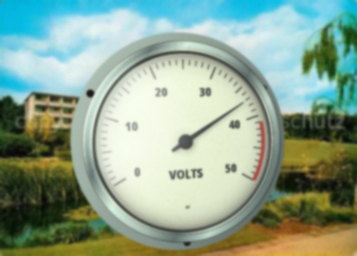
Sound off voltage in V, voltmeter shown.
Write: 37 V
